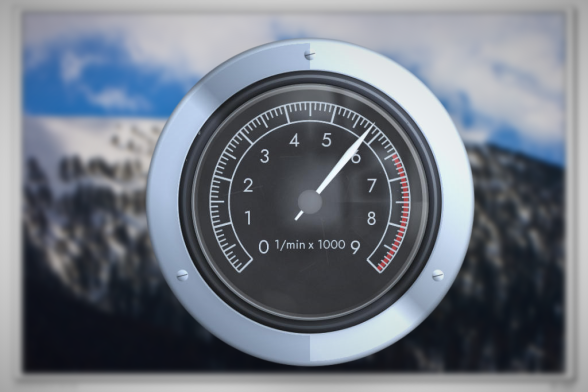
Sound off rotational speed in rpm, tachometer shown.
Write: 5800 rpm
